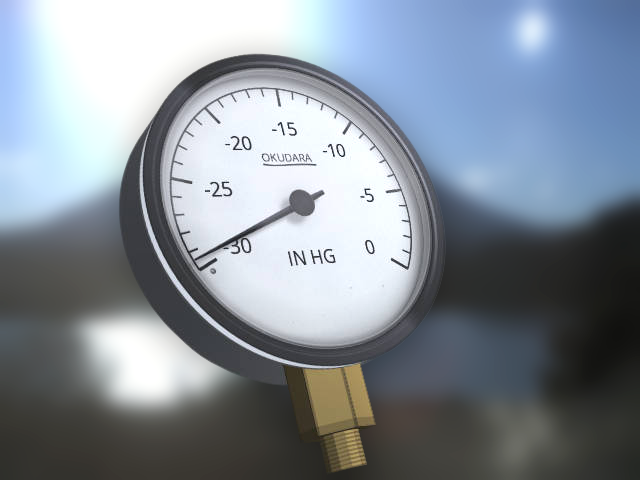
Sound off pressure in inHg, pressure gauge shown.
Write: -29.5 inHg
